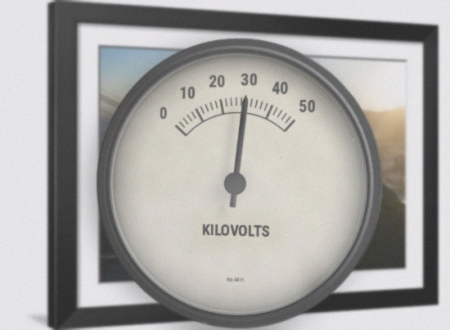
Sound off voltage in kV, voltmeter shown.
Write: 30 kV
